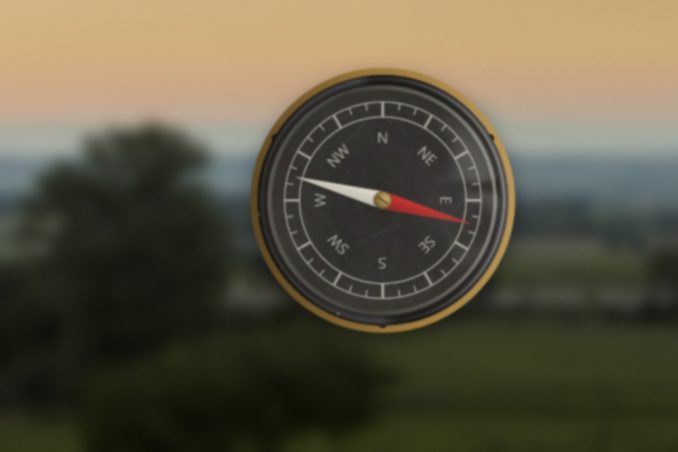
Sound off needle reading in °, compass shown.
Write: 105 °
